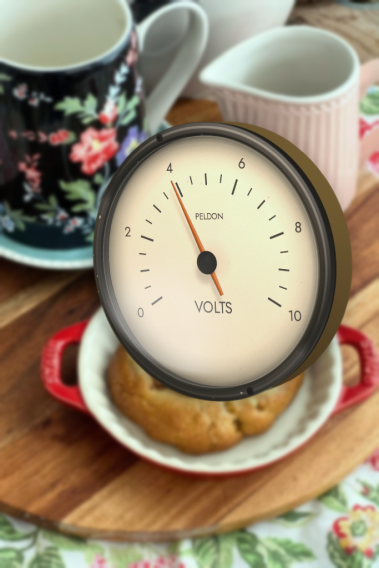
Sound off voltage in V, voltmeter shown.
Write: 4 V
